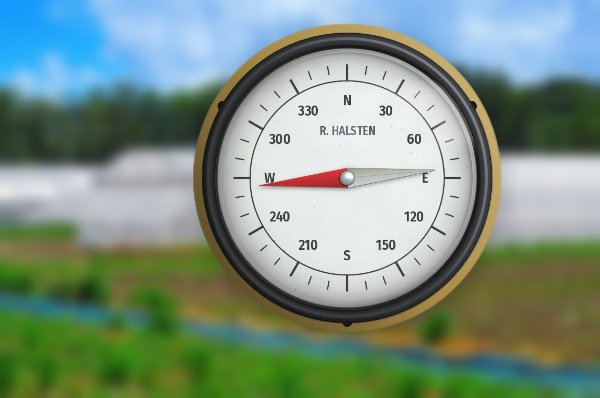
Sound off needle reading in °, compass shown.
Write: 265 °
